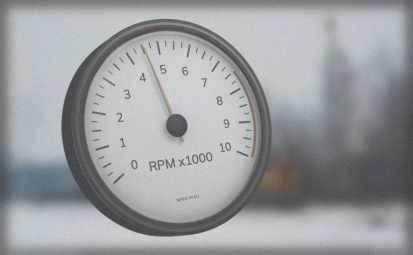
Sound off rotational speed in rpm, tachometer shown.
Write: 4500 rpm
